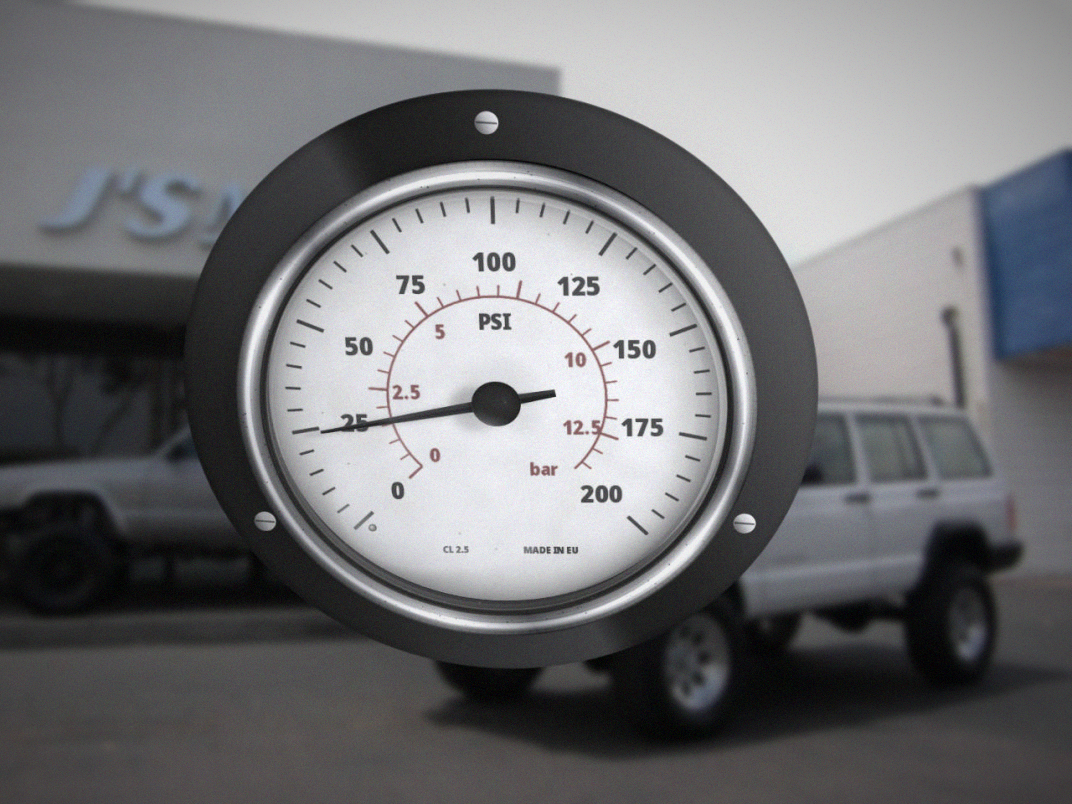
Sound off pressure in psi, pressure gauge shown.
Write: 25 psi
